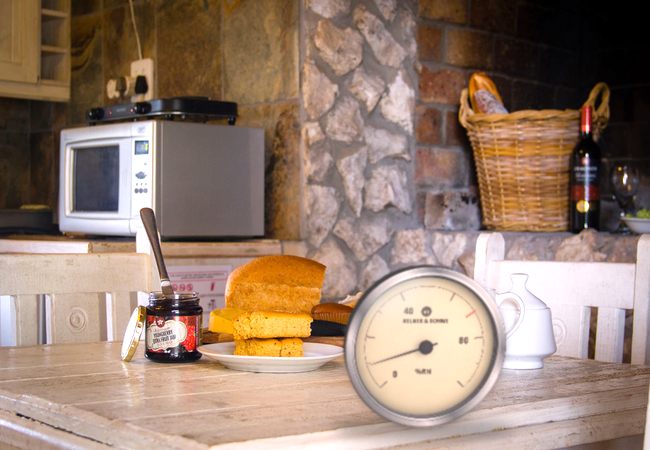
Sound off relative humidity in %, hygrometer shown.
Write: 10 %
